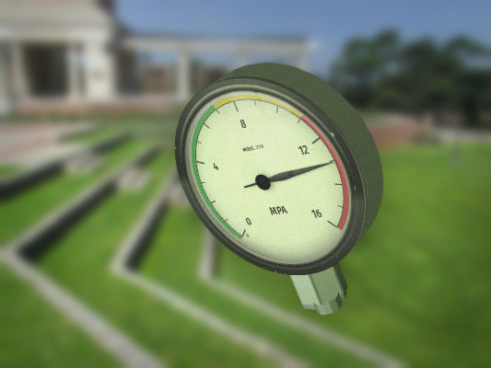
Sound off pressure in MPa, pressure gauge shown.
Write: 13 MPa
